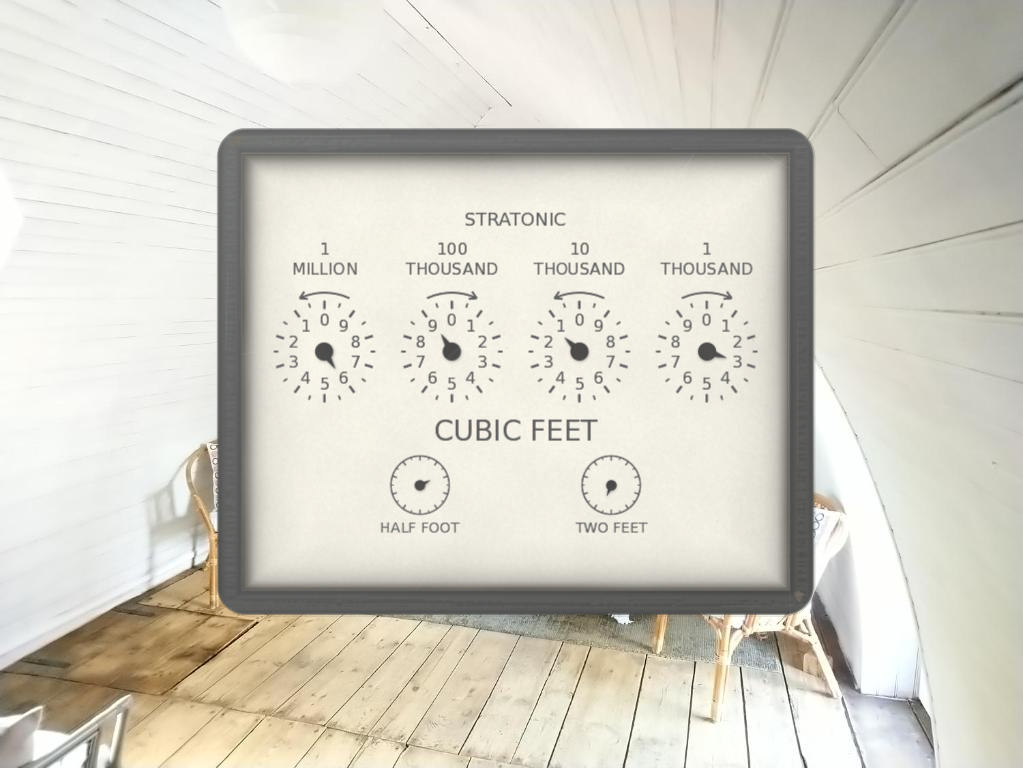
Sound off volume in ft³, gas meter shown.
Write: 591300 ft³
